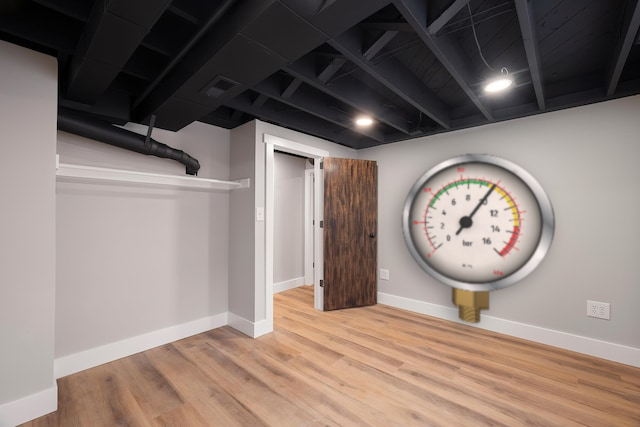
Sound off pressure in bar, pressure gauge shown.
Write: 10 bar
